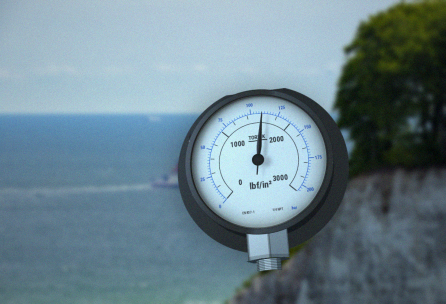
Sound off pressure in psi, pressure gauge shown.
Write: 1600 psi
